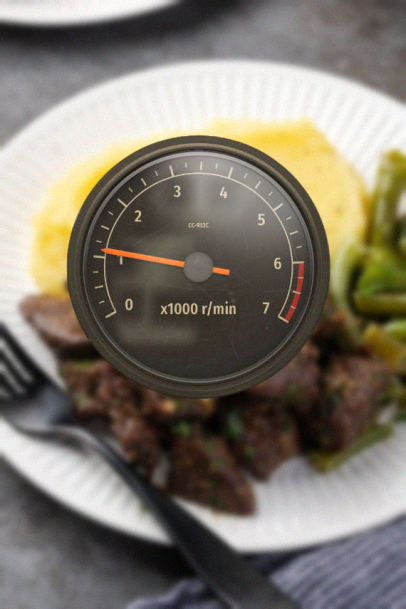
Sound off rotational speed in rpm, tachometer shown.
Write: 1125 rpm
